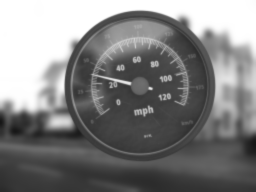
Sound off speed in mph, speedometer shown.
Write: 25 mph
